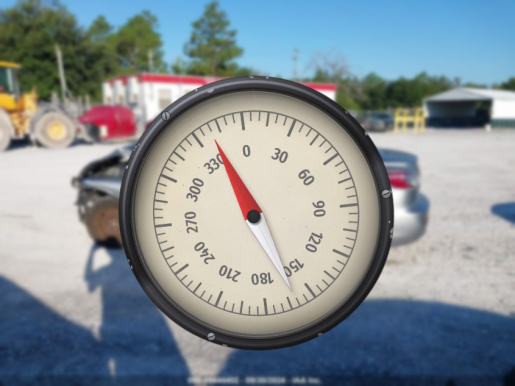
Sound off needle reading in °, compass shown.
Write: 340 °
